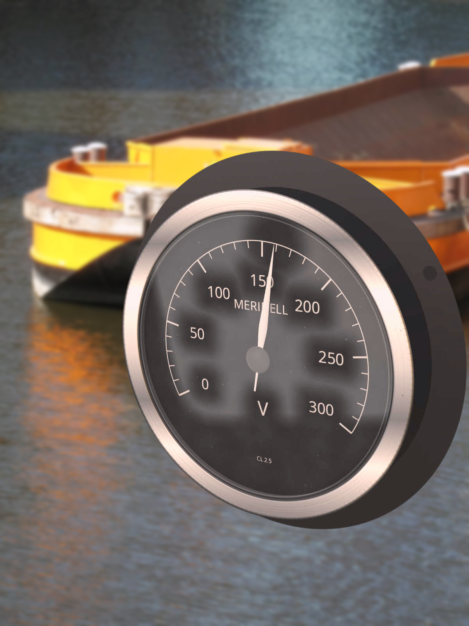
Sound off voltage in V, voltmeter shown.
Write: 160 V
